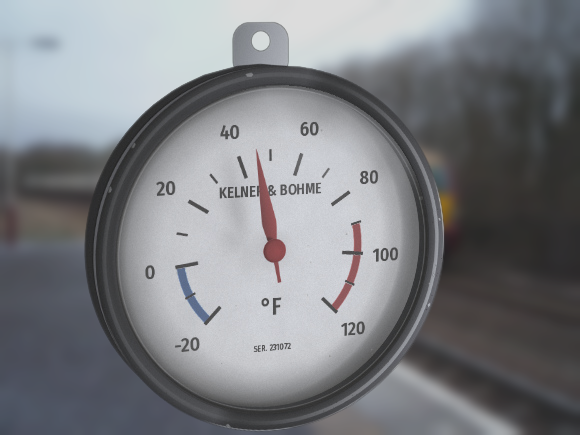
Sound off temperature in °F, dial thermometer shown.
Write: 45 °F
